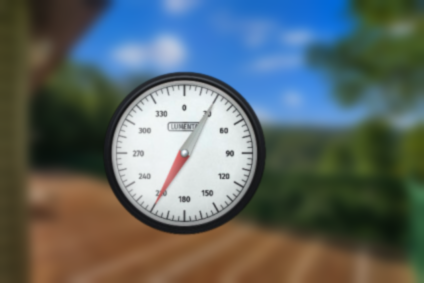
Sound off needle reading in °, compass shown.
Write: 210 °
